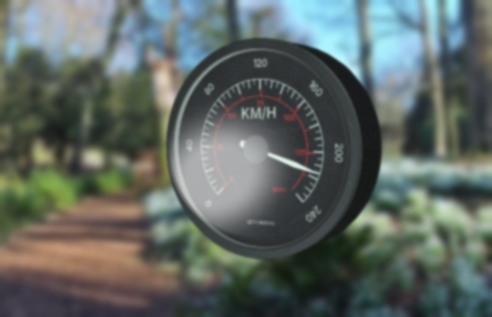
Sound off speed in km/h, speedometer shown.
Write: 215 km/h
